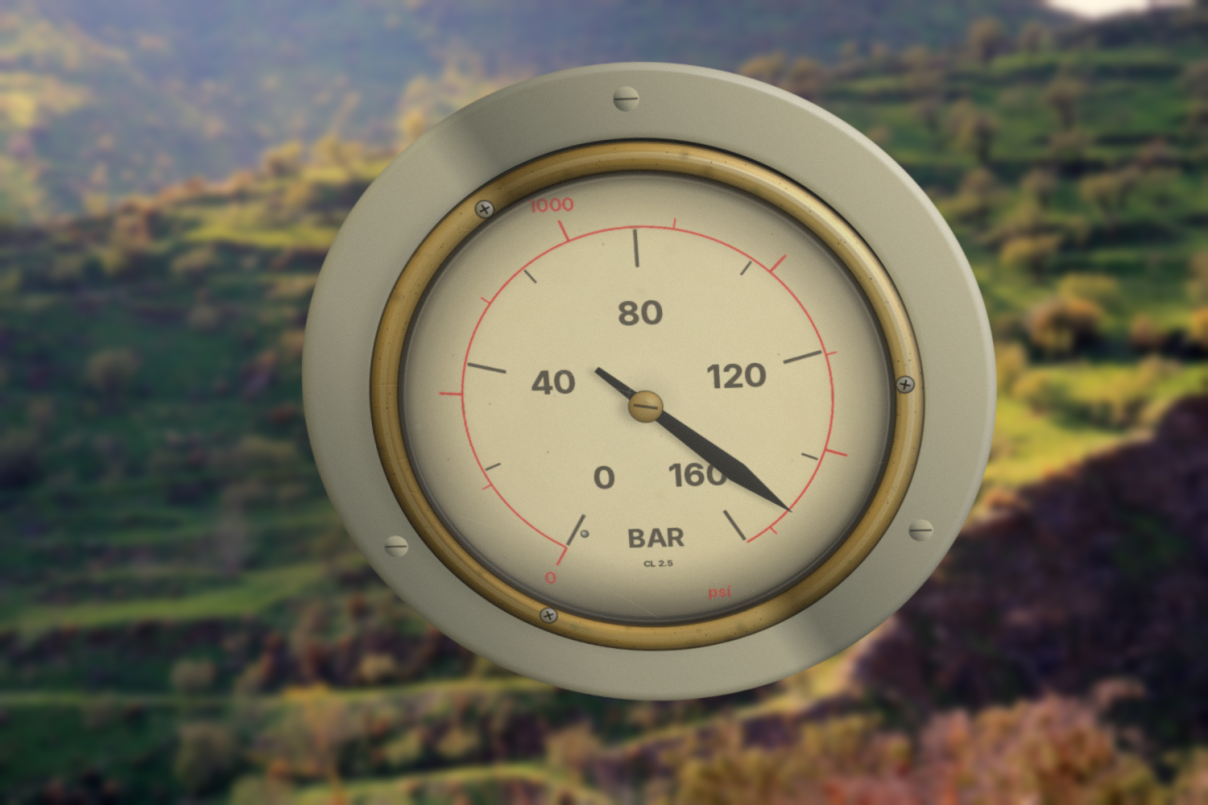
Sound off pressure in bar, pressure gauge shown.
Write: 150 bar
